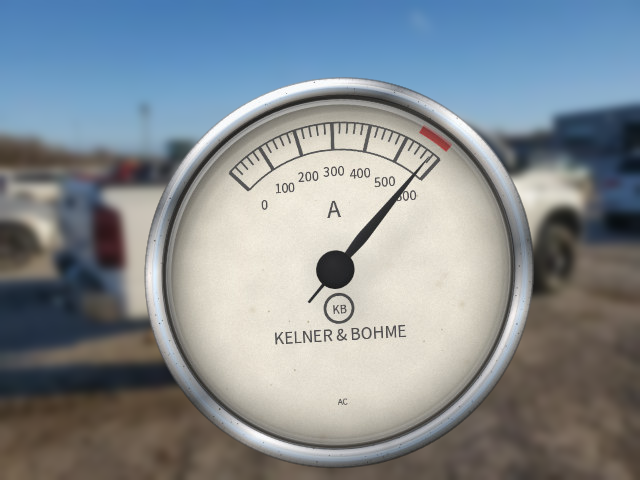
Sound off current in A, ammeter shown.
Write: 580 A
